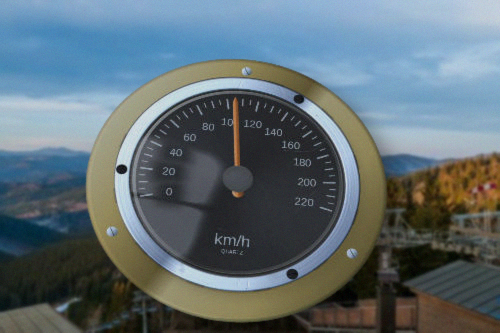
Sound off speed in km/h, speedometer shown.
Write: 105 km/h
